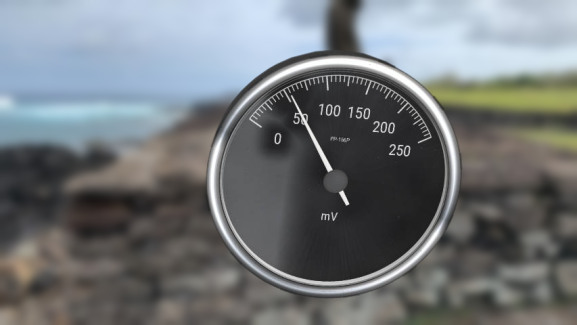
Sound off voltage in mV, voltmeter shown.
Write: 55 mV
